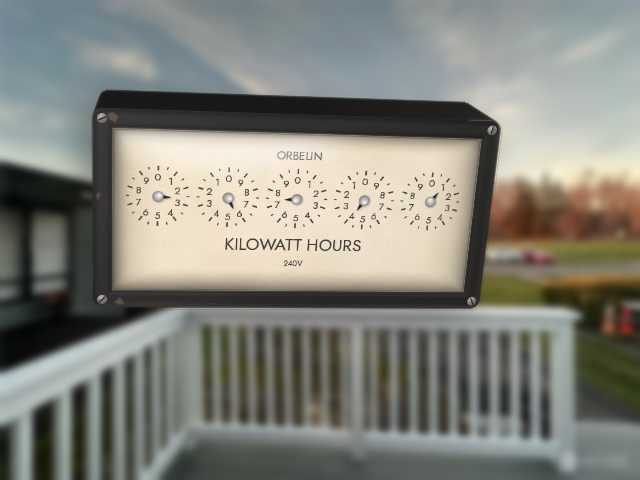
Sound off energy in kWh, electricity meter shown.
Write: 25741 kWh
